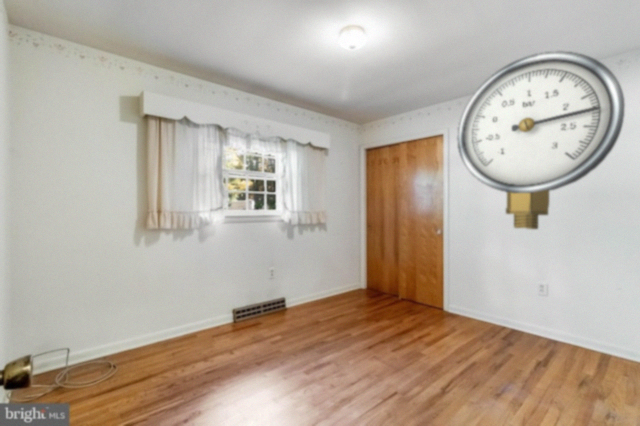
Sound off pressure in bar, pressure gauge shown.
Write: 2.25 bar
